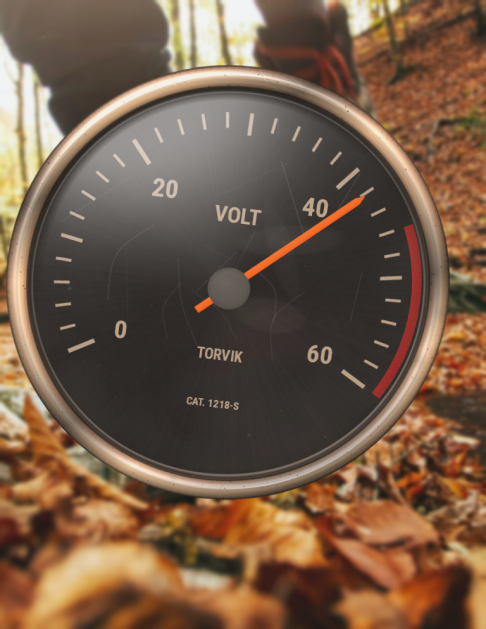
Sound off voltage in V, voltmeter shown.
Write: 42 V
